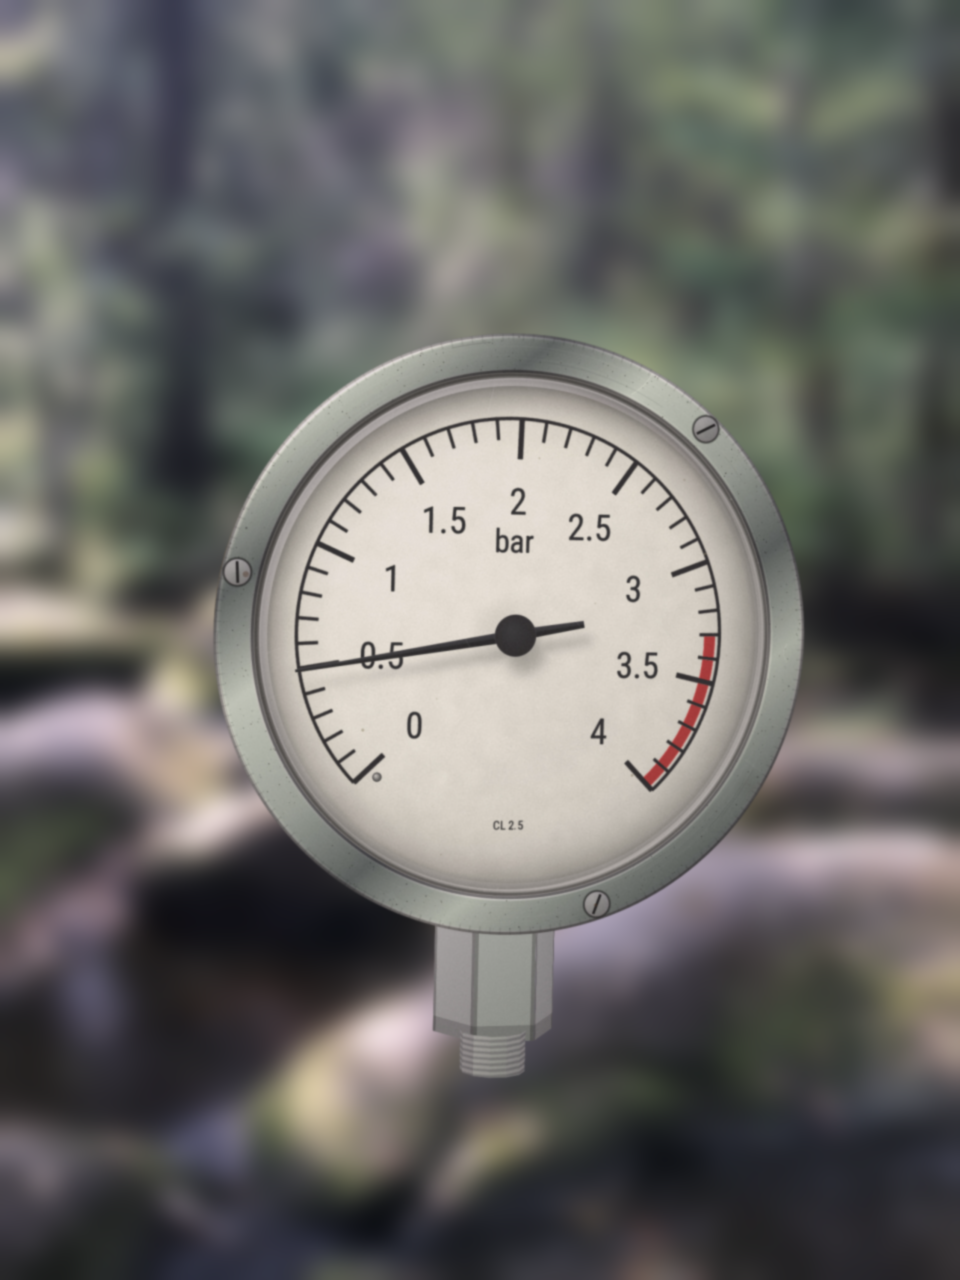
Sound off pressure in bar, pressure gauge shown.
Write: 0.5 bar
